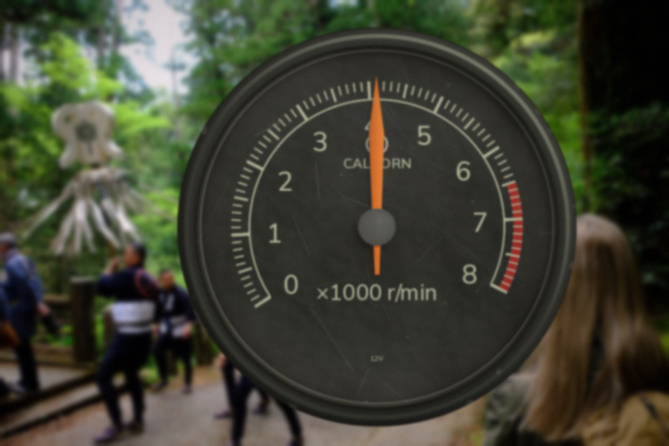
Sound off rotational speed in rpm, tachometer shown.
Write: 4100 rpm
